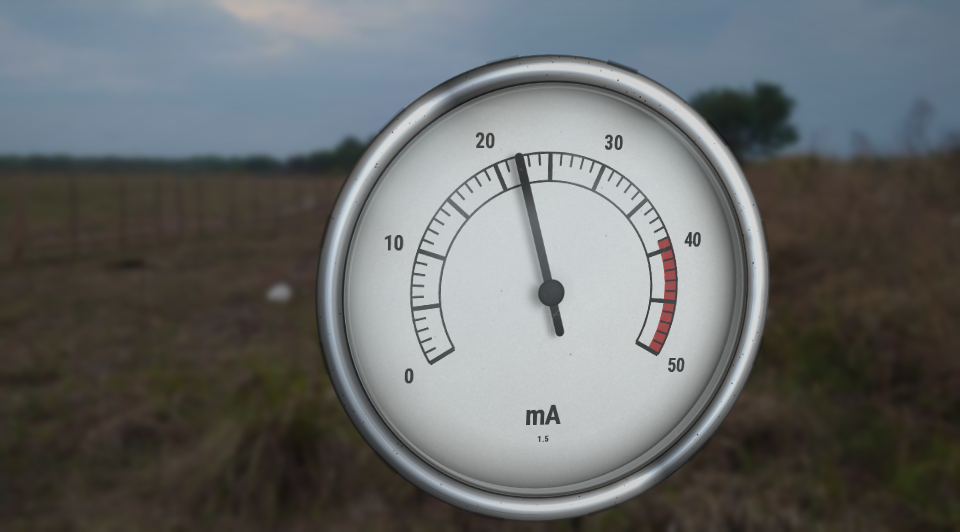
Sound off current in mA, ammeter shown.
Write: 22 mA
